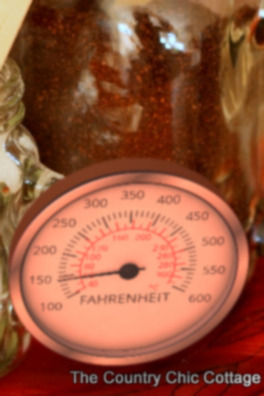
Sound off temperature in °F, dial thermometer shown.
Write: 150 °F
